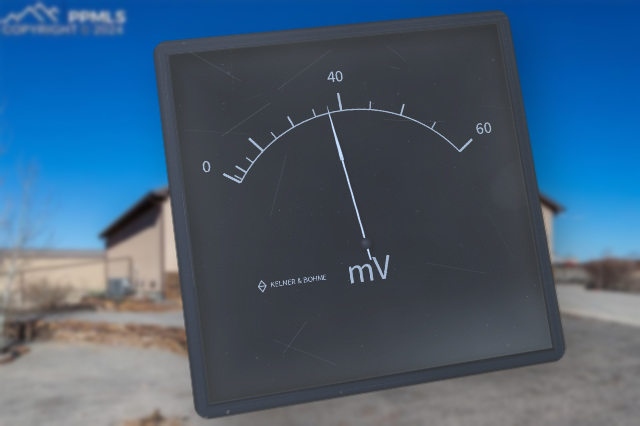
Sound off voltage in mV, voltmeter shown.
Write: 37.5 mV
